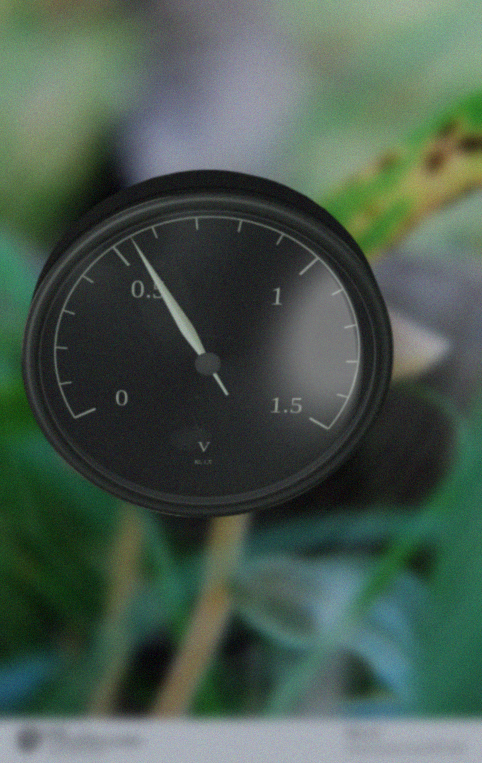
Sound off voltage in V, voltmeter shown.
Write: 0.55 V
